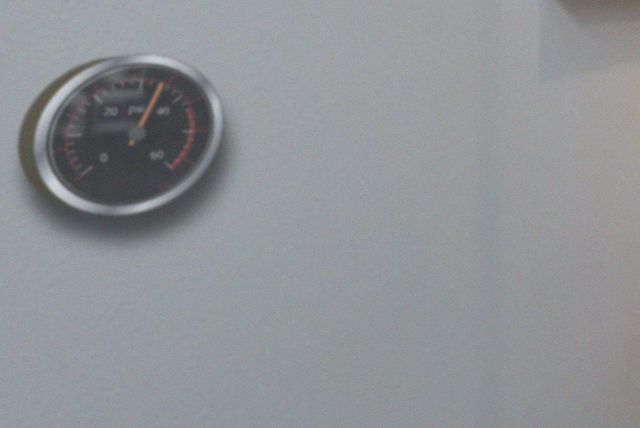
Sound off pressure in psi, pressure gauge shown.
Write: 34 psi
